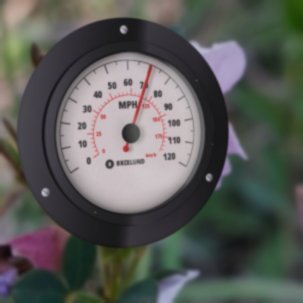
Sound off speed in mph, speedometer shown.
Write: 70 mph
